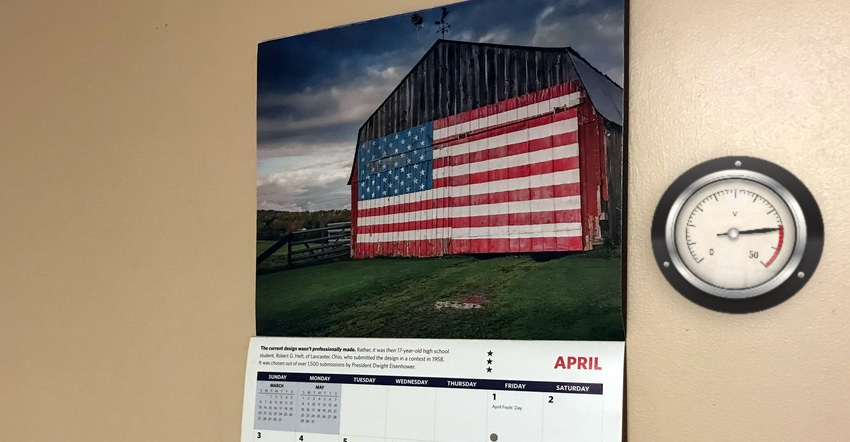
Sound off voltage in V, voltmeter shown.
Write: 40 V
